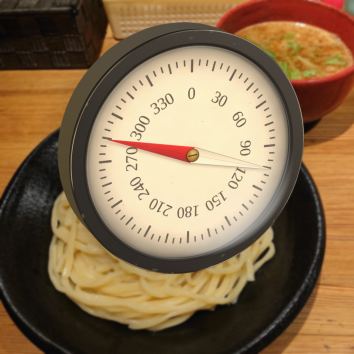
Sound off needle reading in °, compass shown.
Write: 285 °
